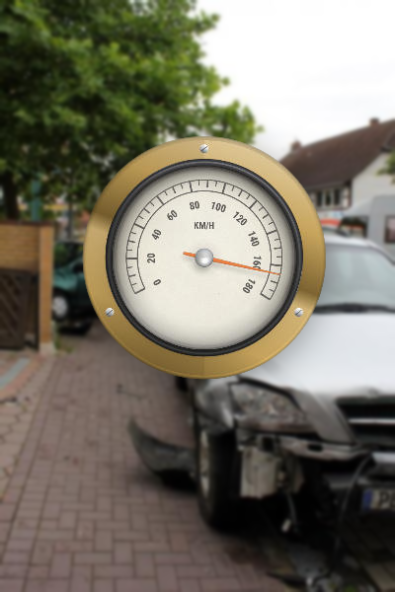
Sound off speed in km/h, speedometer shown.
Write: 165 km/h
